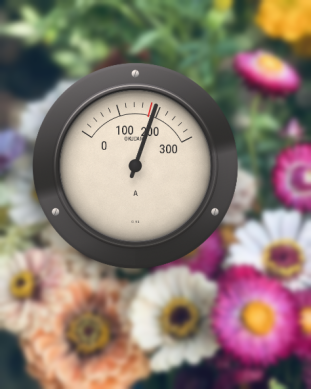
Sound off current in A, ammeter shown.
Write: 190 A
